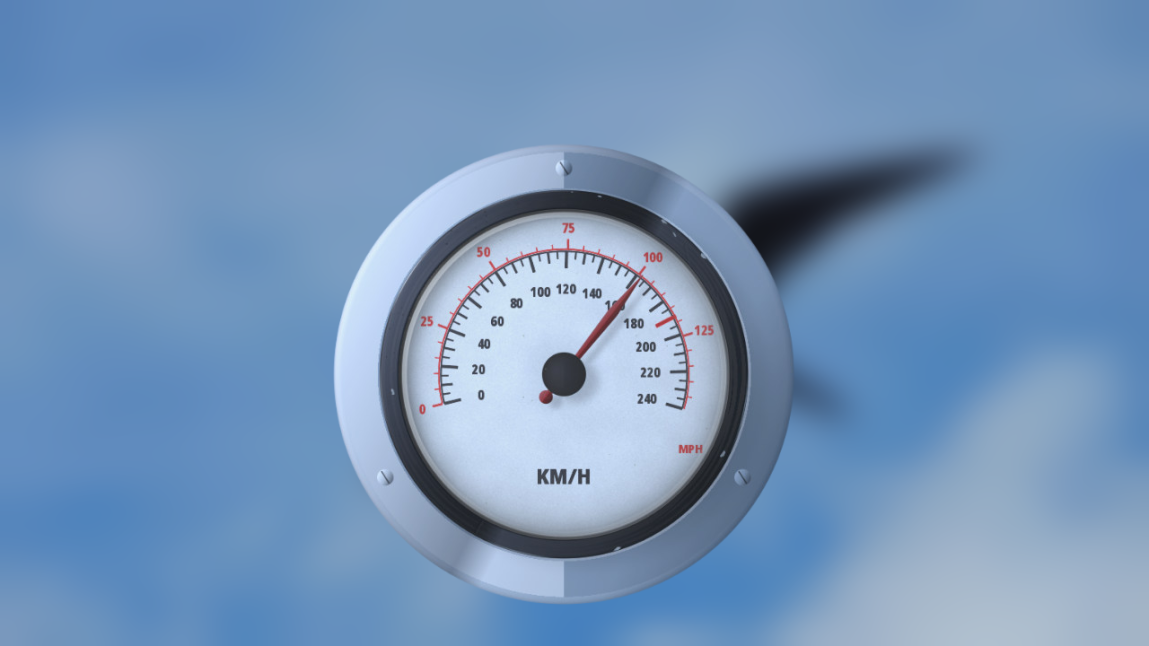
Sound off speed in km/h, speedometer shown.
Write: 162.5 km/h
